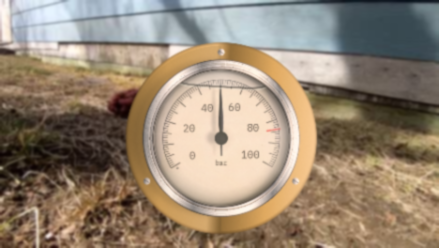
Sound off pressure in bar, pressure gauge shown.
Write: 50 bar
